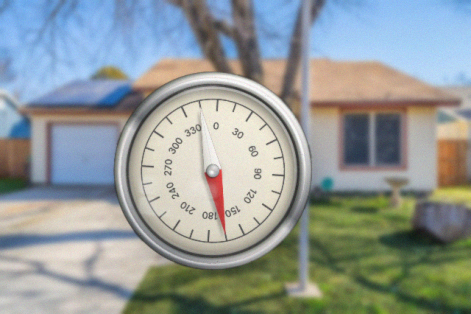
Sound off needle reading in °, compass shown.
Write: 165 °
